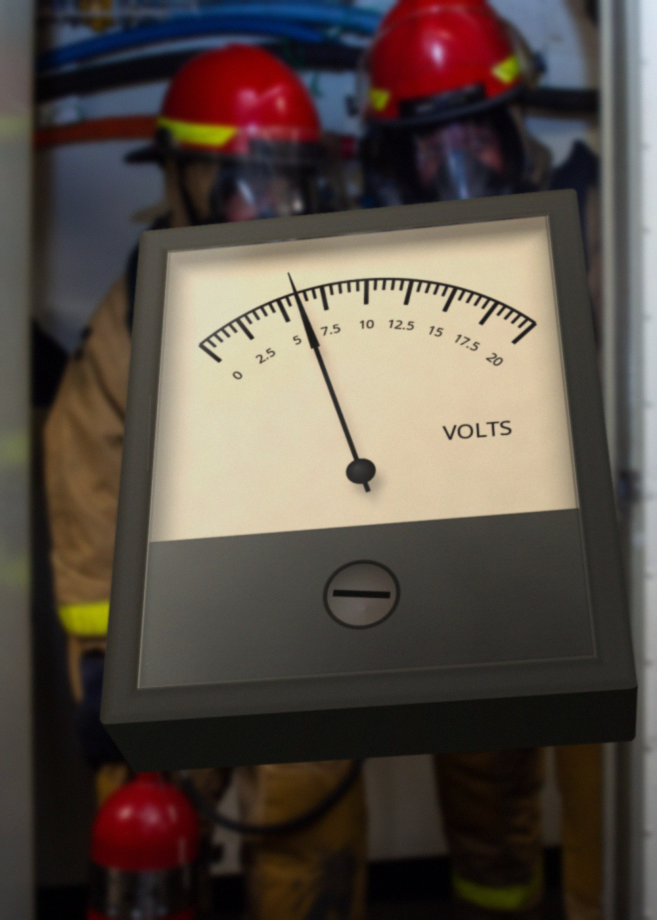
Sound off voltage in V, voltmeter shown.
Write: 6 V
